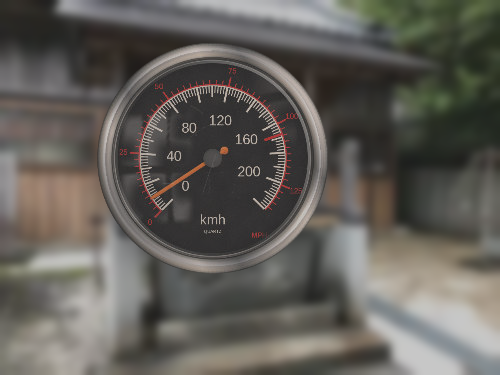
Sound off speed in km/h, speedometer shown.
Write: 10 km/h
